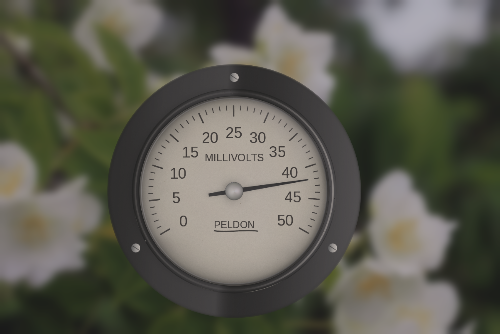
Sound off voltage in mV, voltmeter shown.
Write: 42 mV
